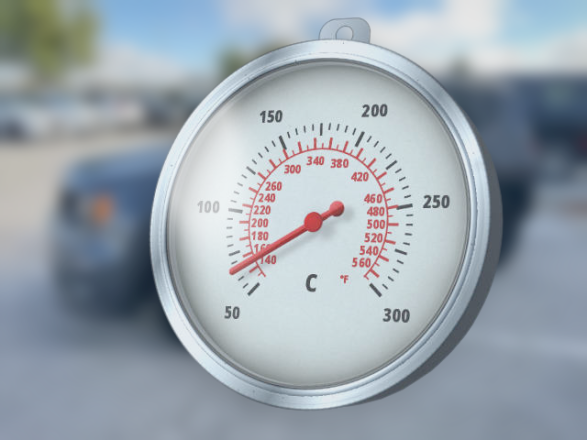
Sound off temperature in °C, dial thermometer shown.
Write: 65 °C
